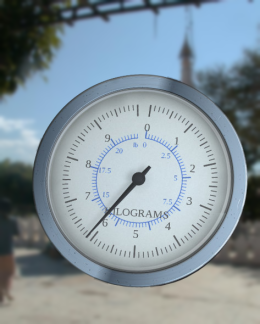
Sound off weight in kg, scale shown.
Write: 6.1 kg
